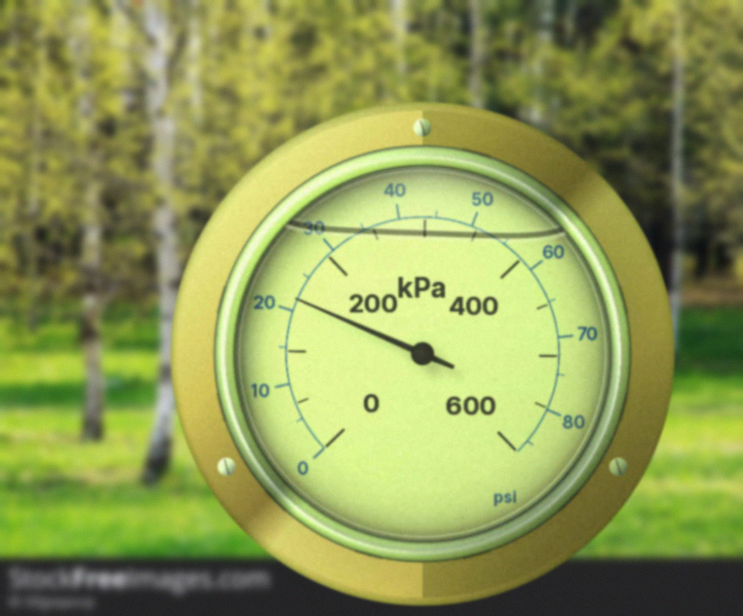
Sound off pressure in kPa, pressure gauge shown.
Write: 150 kPa
